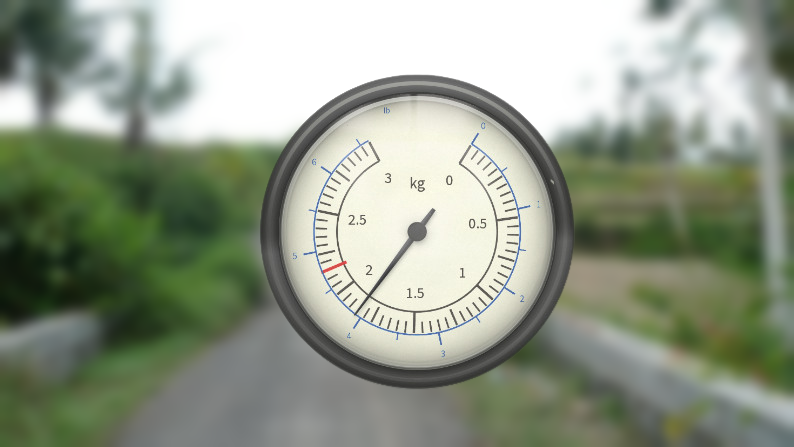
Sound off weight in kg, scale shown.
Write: 1.85 kg
